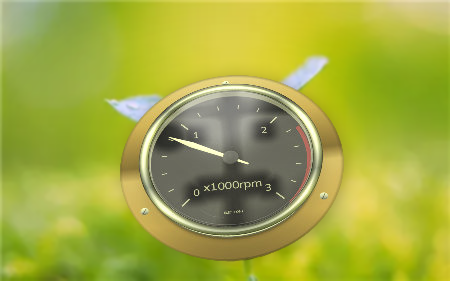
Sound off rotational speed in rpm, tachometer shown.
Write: 800 rpm
